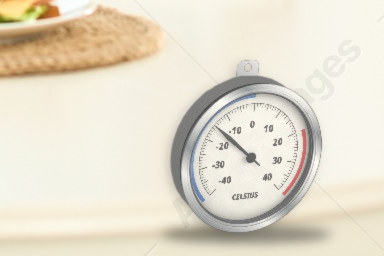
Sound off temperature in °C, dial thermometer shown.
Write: -15 °C
